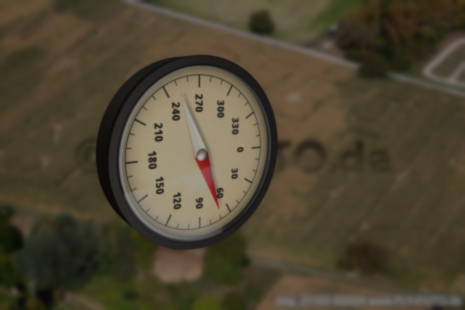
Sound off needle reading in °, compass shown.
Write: 70 °
